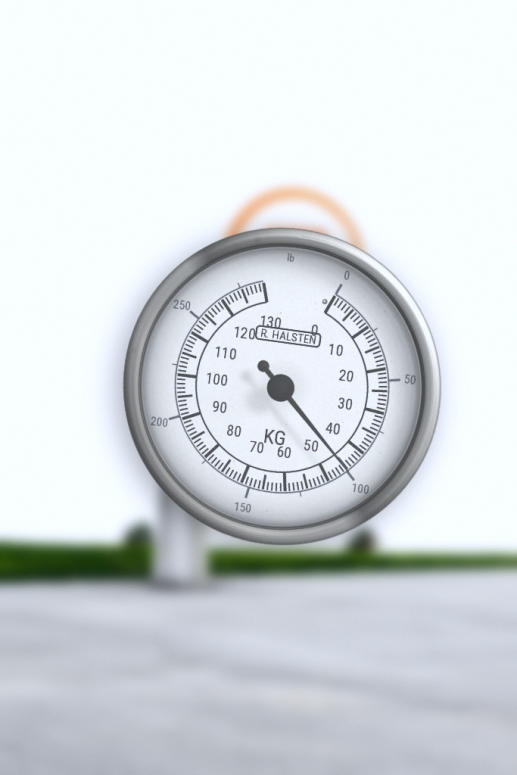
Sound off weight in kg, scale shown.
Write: 45 kg
